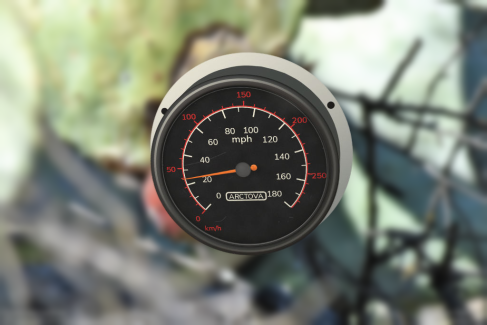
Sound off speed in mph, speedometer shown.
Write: 25 mph
